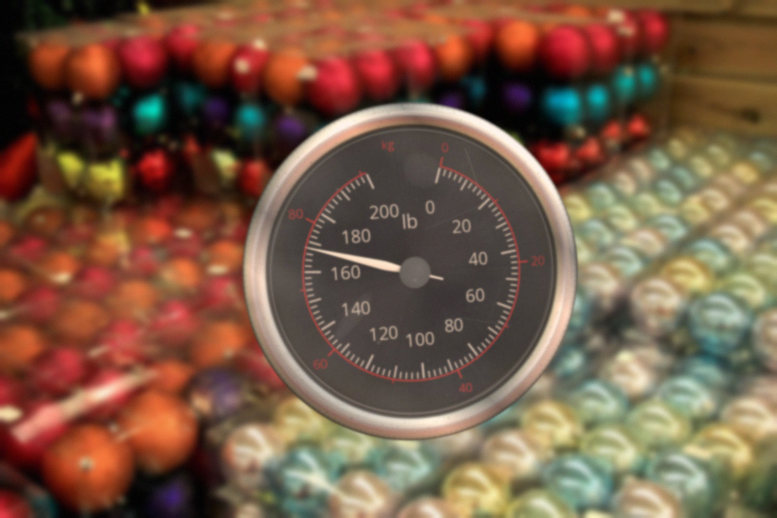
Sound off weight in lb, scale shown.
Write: 168 lb
